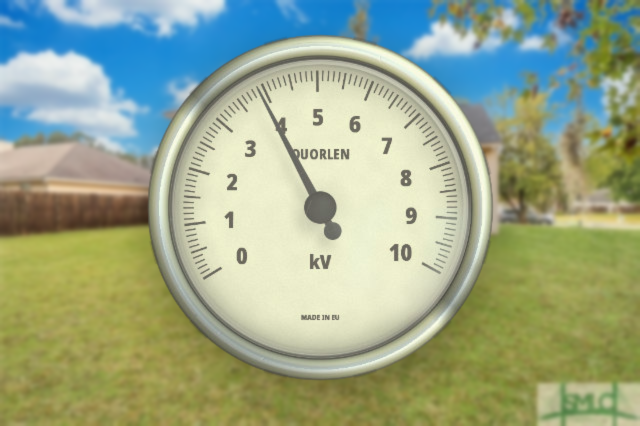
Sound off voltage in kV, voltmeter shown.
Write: 3.9 kV
